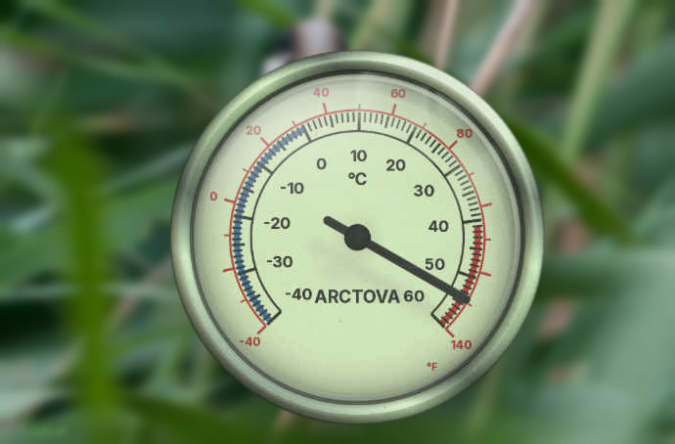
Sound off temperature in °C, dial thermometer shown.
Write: 54 °C
